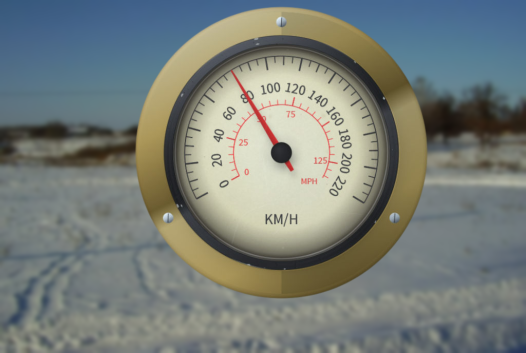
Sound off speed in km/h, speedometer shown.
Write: 80 km/h
